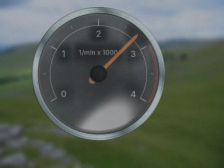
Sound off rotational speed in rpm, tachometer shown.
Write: 2750 rpm
